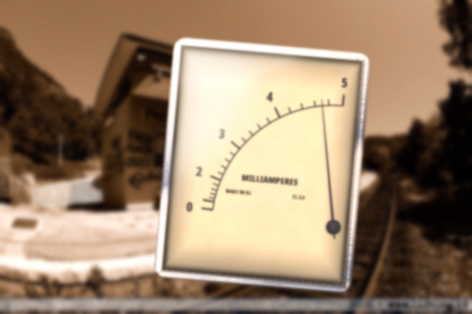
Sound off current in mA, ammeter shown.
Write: 4.7 mA
